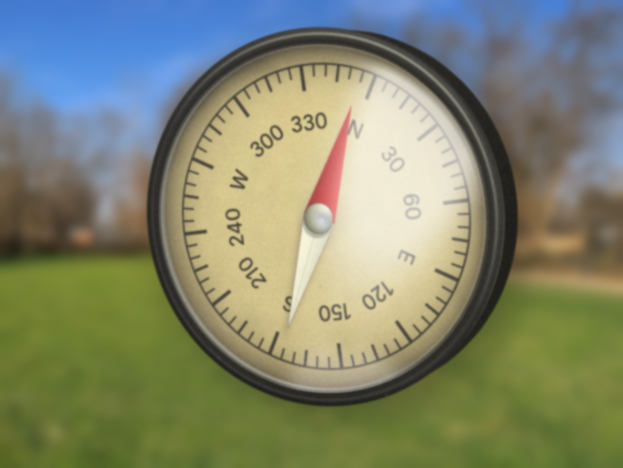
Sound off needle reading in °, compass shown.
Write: 355 °
